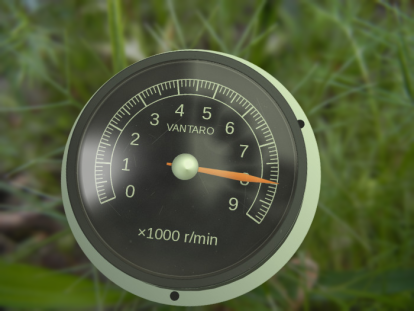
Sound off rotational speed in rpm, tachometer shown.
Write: 8000 rpm
